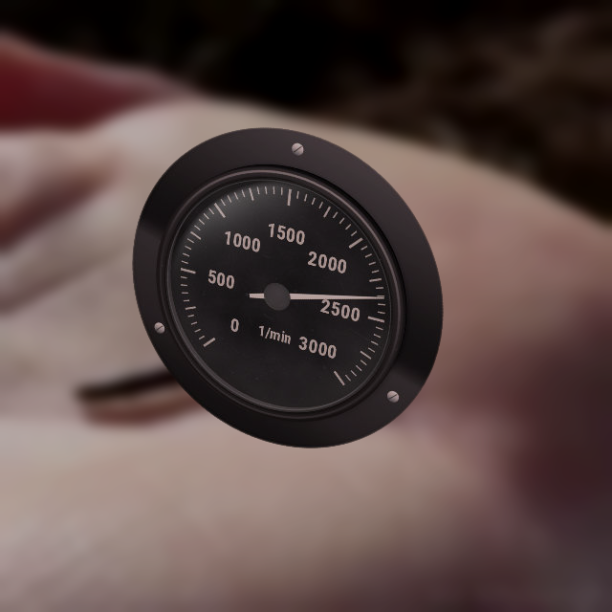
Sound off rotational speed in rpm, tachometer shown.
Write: 2350 rpm
